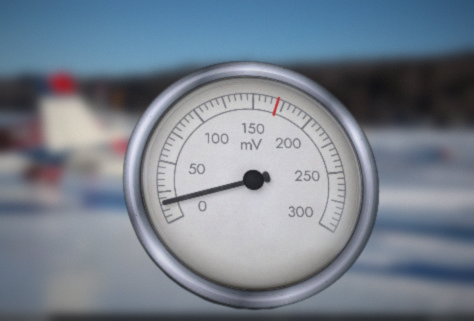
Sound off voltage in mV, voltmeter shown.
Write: 15 mV
